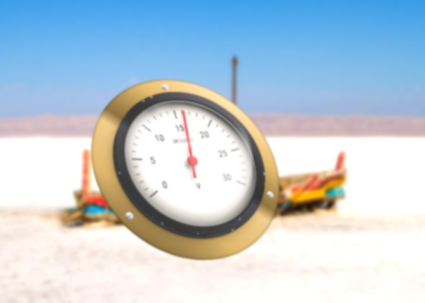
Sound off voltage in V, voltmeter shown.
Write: 16 V
